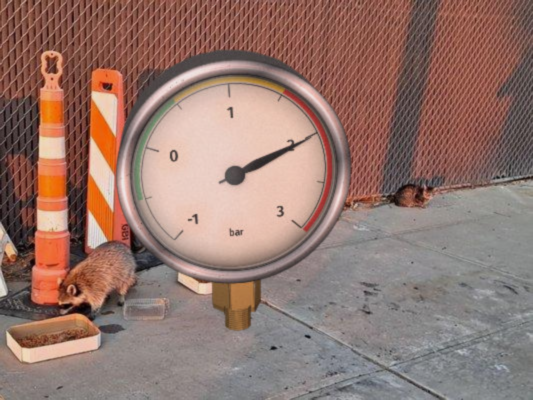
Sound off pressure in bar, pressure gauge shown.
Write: 2 bar
